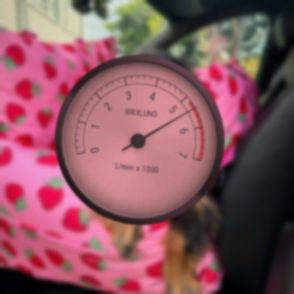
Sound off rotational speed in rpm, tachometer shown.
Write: 5400 rpm
